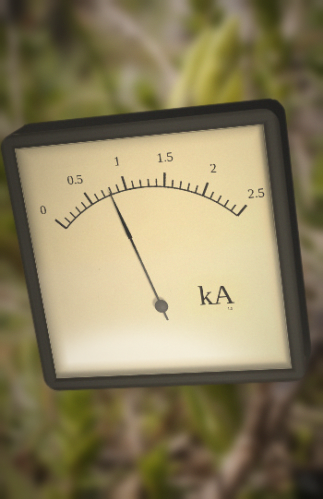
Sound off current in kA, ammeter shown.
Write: 0.8 kA
